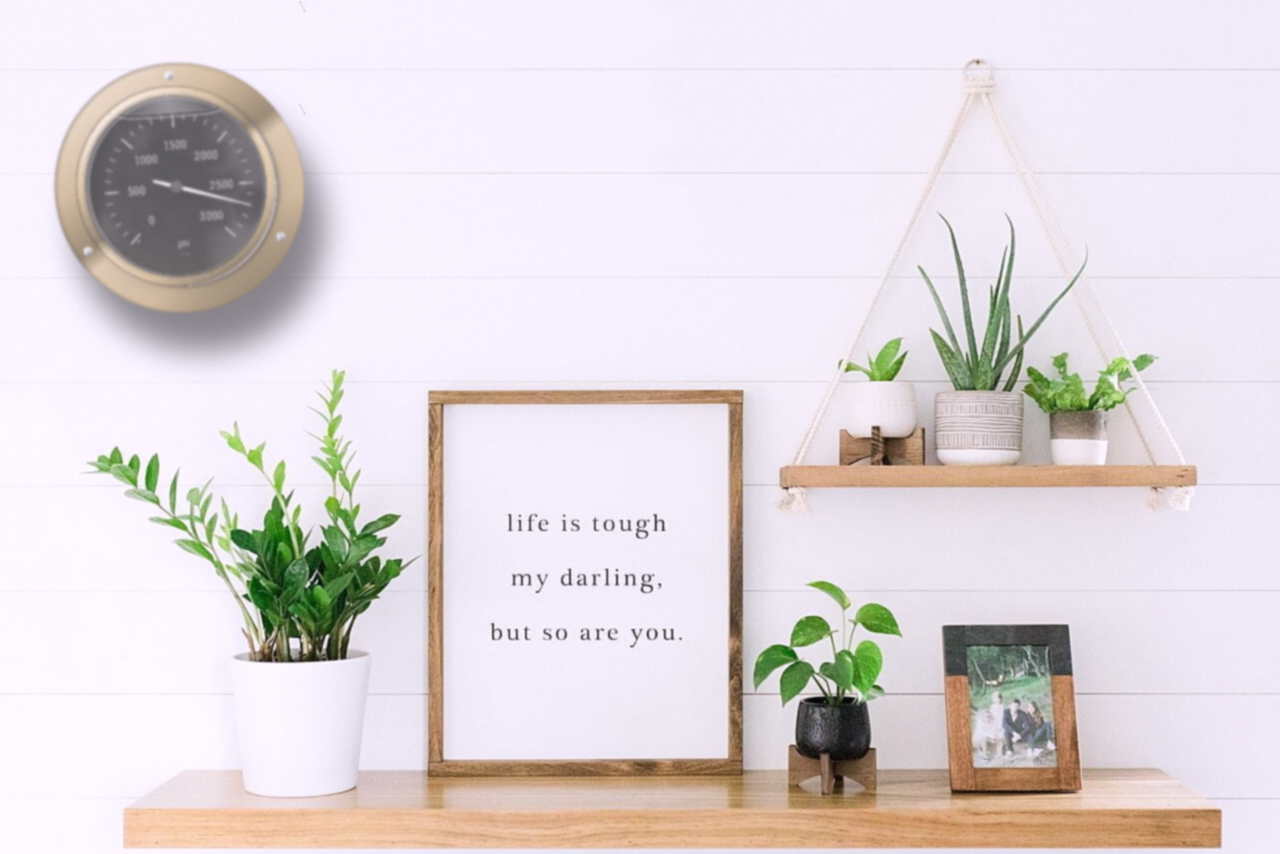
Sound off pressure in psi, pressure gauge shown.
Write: 2700 psi
